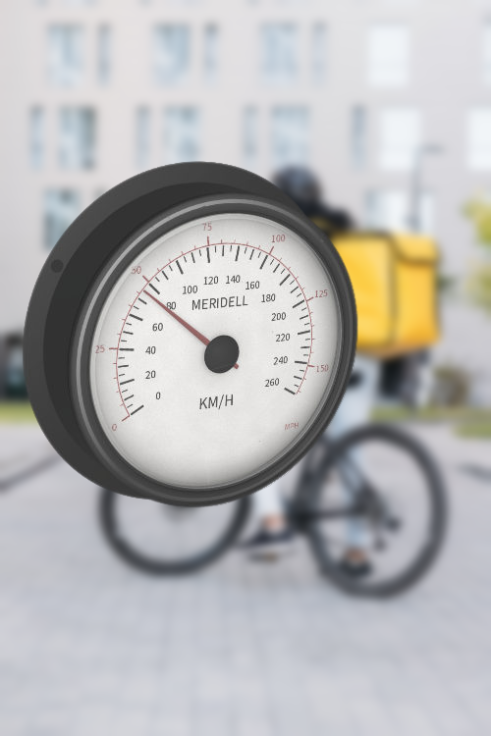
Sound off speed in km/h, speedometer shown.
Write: 75 km/h
